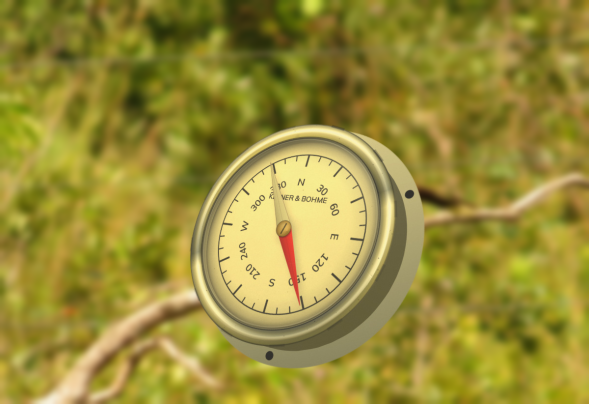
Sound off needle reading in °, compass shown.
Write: 150 °
